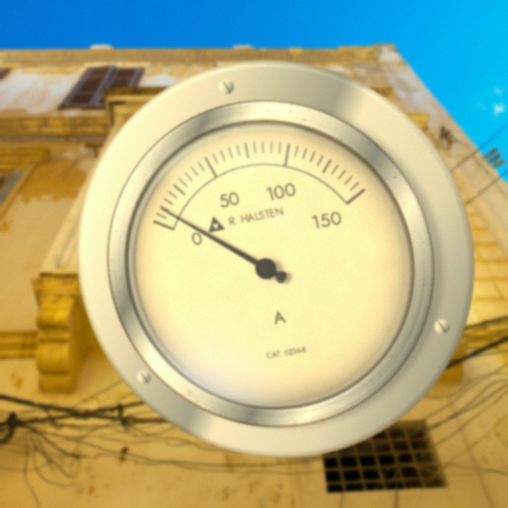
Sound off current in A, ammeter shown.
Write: 10 A
